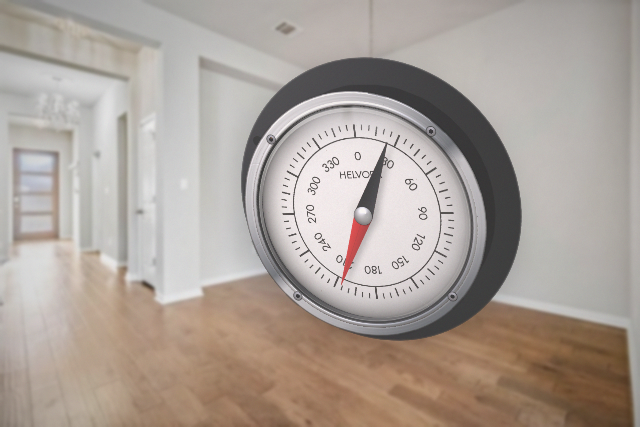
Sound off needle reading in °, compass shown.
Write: 205 °
